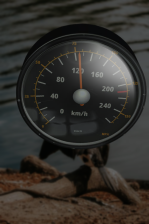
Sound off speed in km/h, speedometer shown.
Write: 125 km/h
